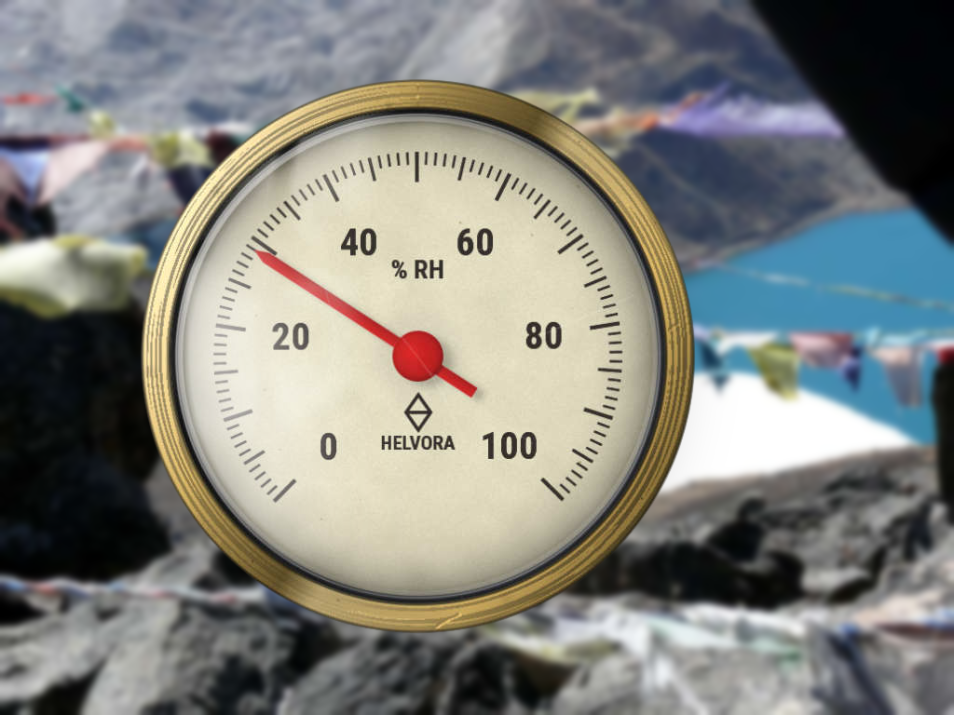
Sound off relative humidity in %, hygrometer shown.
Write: 29 %
